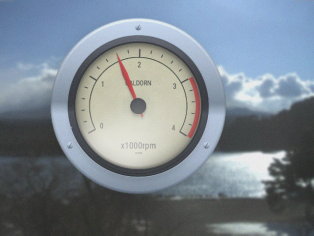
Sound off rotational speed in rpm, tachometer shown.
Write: 1600 rpm
